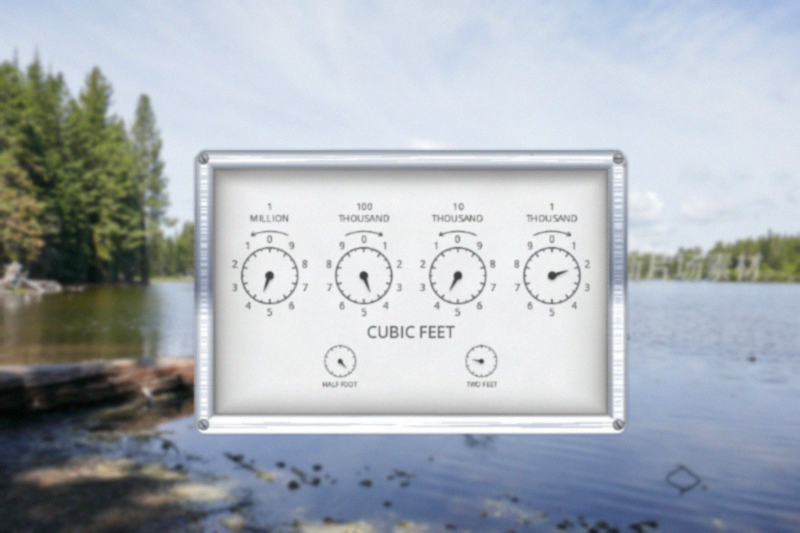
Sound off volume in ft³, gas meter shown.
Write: 444200 ft³
